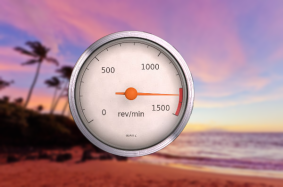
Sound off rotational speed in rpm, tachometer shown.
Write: 1350 rpm
